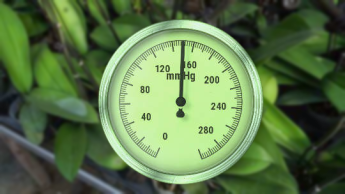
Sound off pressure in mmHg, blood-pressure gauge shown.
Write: 150 mmHg
